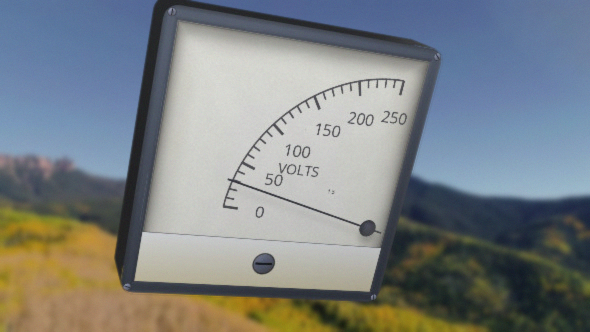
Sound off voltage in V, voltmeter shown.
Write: 30 V
